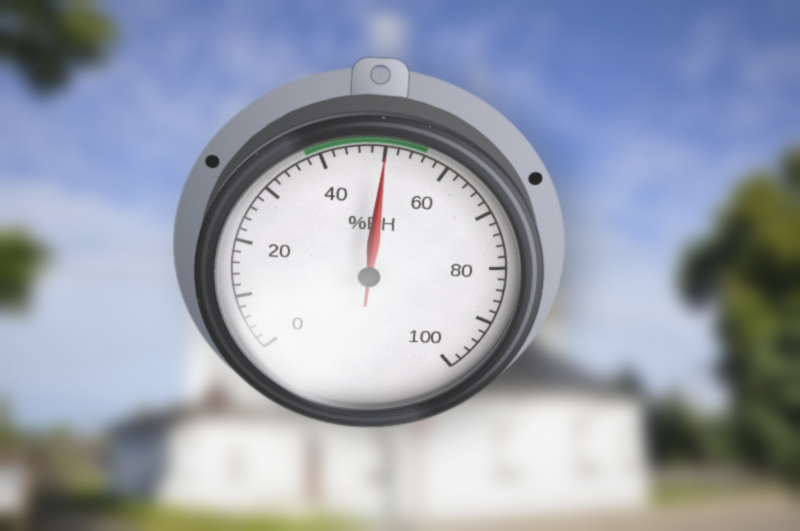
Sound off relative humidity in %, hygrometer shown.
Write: 50 %
